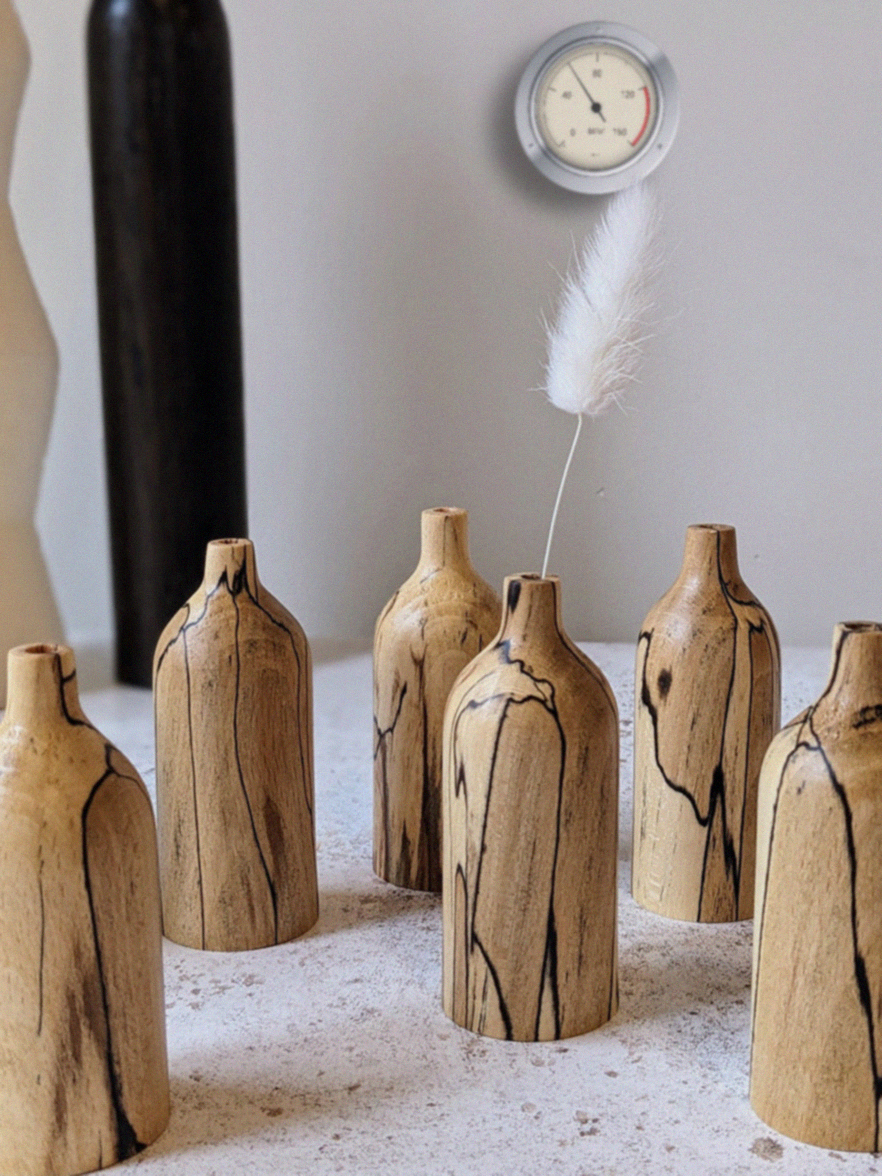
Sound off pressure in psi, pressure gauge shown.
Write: 60 psi
